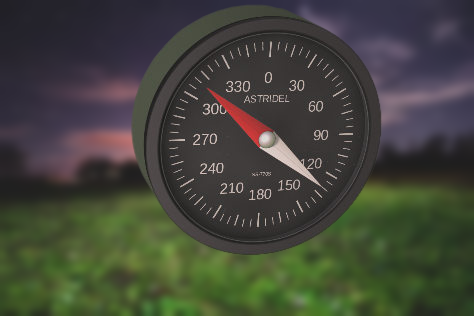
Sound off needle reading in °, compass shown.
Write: 310 °
